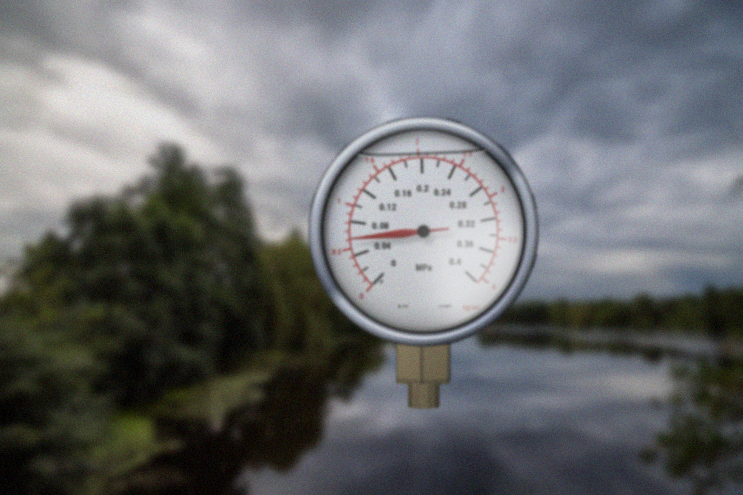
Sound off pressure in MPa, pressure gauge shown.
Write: 0.06 MPa
